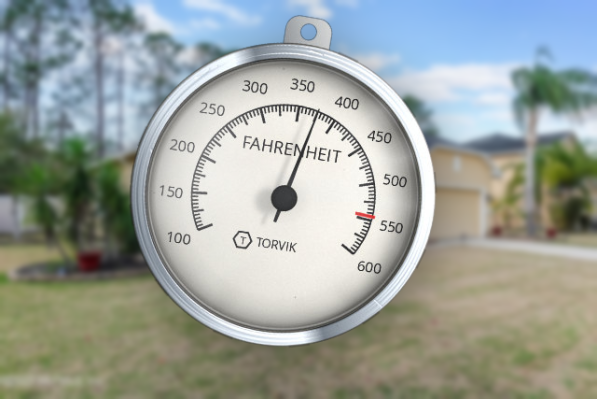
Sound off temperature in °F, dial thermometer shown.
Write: 375 °F
